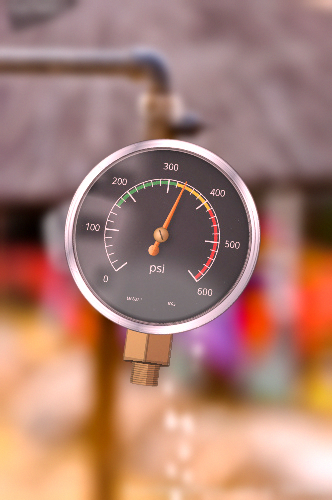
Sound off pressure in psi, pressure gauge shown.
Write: 340 psi
